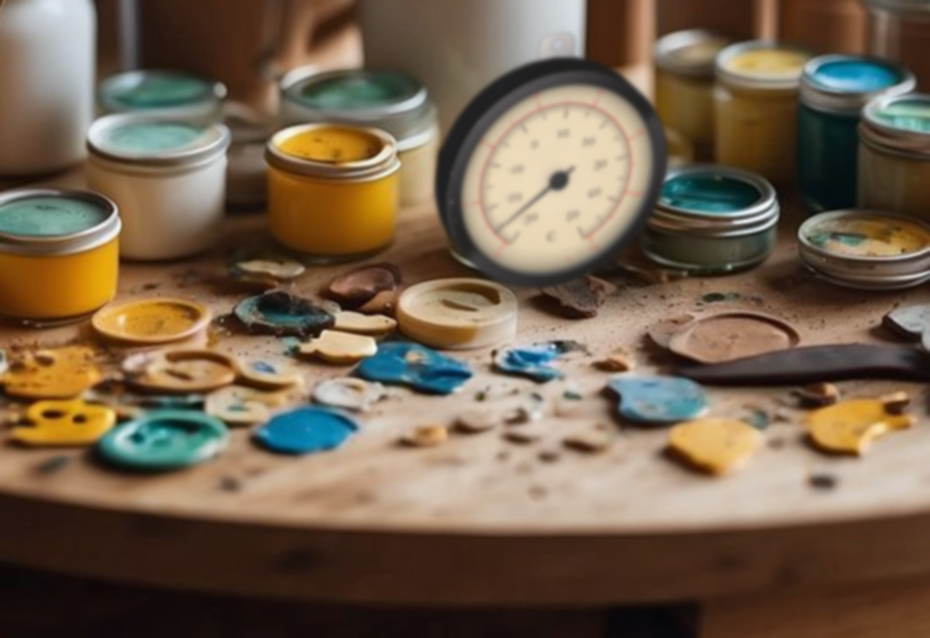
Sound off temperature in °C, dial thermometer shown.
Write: -25 °C
